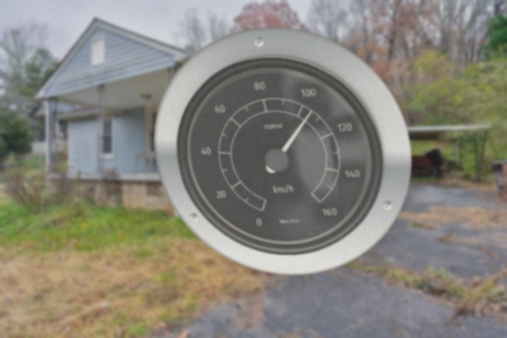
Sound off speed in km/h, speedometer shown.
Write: 105 km/h
